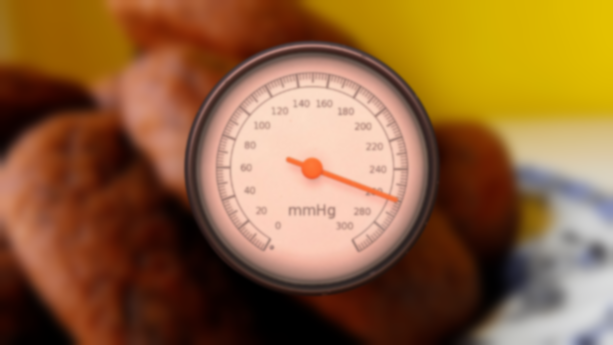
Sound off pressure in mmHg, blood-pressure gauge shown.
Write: 260 mmHg
